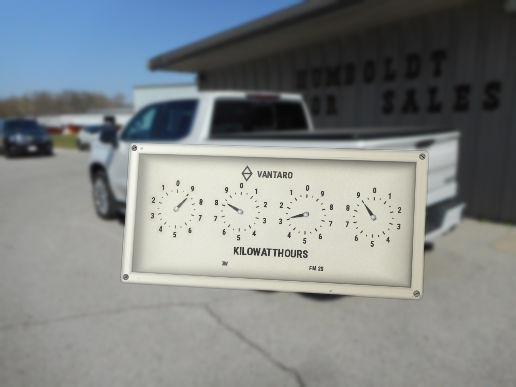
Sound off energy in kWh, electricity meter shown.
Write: 8829 kWh
